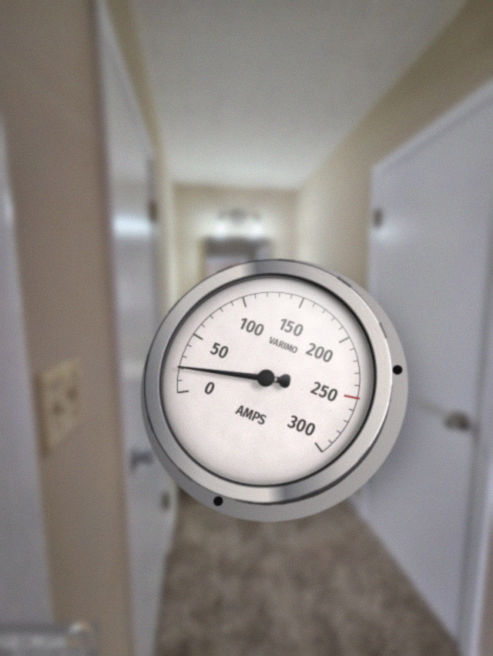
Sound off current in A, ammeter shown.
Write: 20 A
